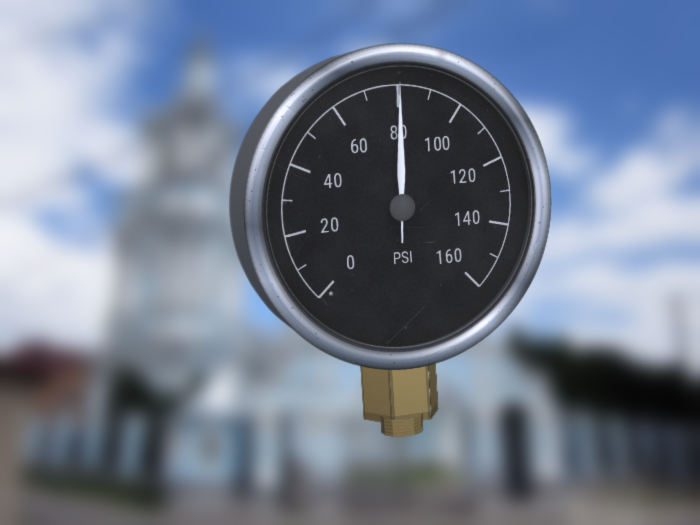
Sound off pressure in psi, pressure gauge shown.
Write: 80 psi
